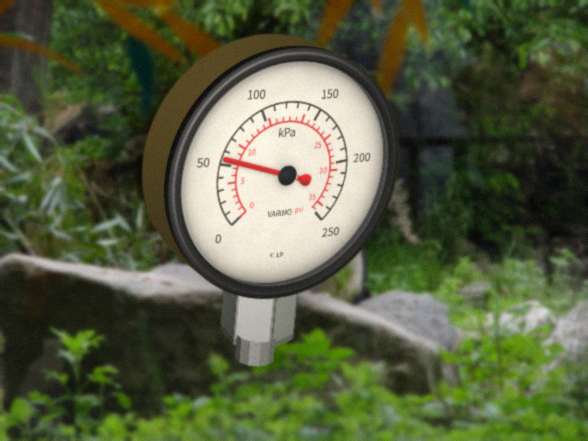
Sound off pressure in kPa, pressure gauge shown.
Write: 55 kPa
